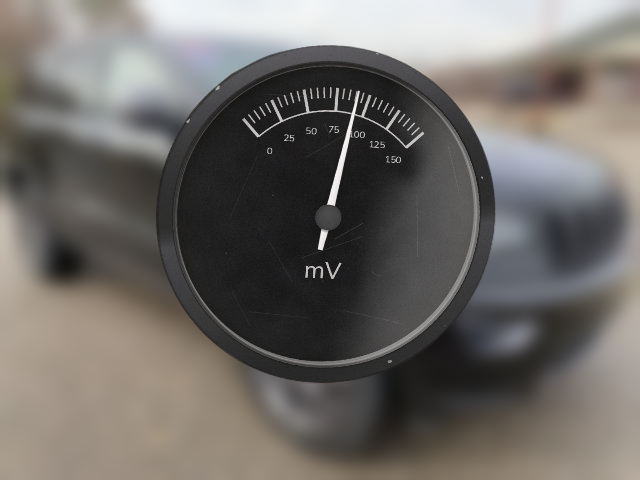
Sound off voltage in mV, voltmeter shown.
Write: 90 mV
